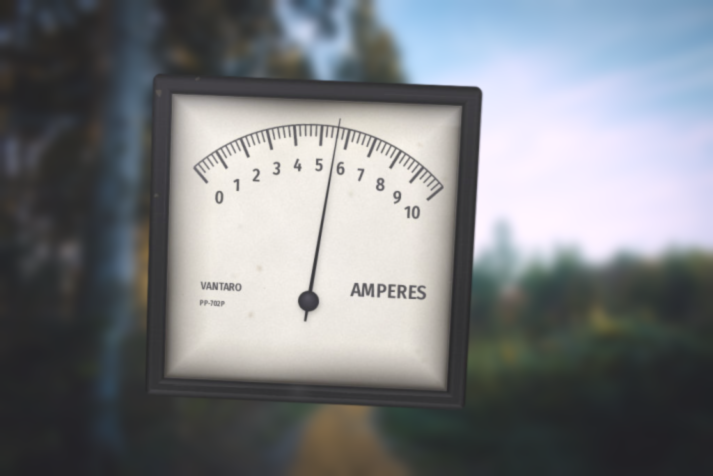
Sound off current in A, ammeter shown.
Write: 5.6 A
